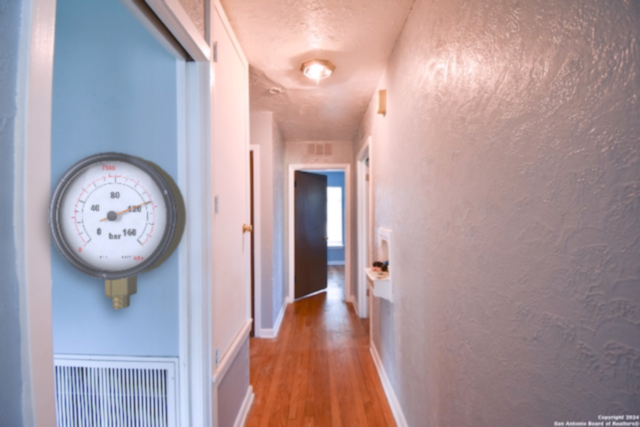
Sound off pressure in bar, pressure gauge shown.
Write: 120 bar
